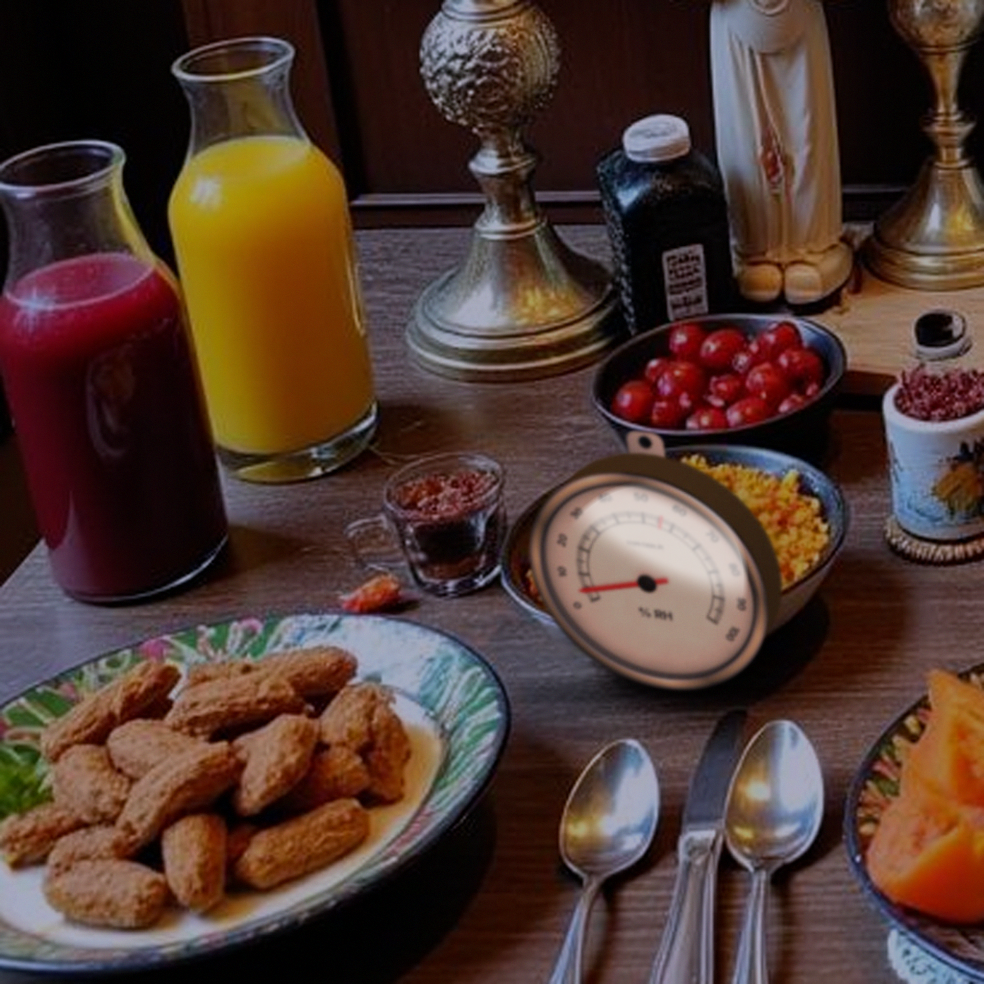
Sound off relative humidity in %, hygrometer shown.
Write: 5 %
